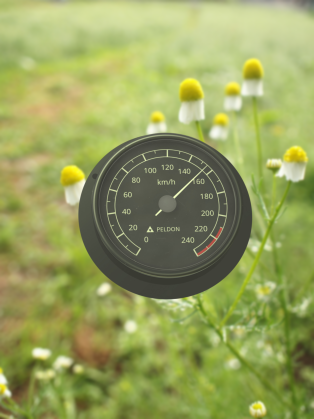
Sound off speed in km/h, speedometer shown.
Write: 155 km/h
